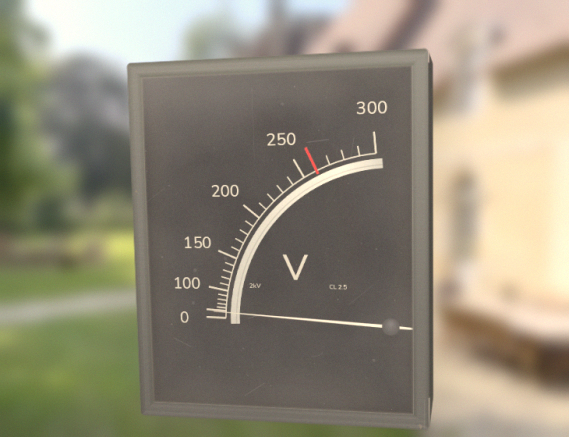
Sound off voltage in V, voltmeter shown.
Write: 50 V
